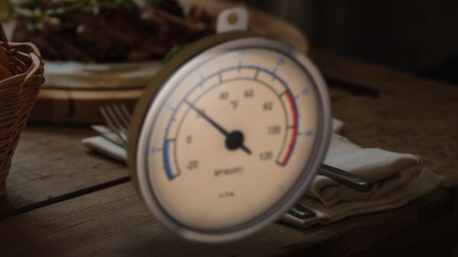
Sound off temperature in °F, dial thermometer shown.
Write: 20 °F
